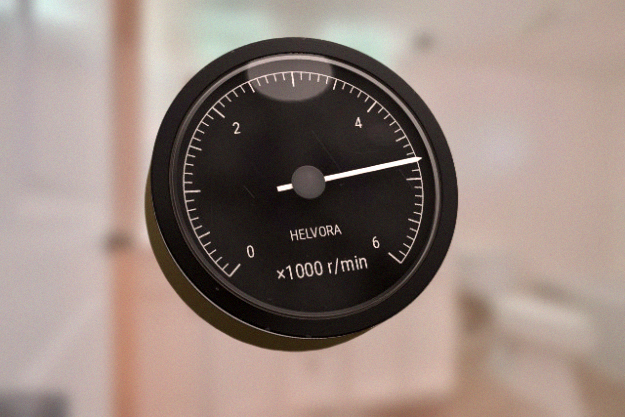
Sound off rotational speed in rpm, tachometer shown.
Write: 4800 rpm
